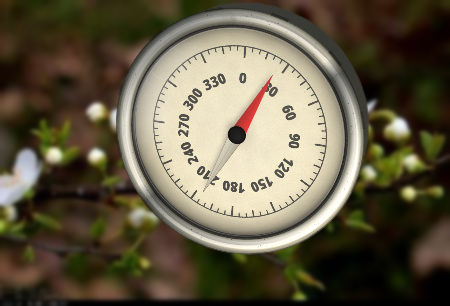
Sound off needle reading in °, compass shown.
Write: 25 °
